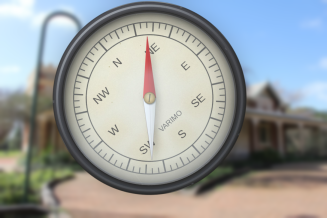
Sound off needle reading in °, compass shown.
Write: 40 °
